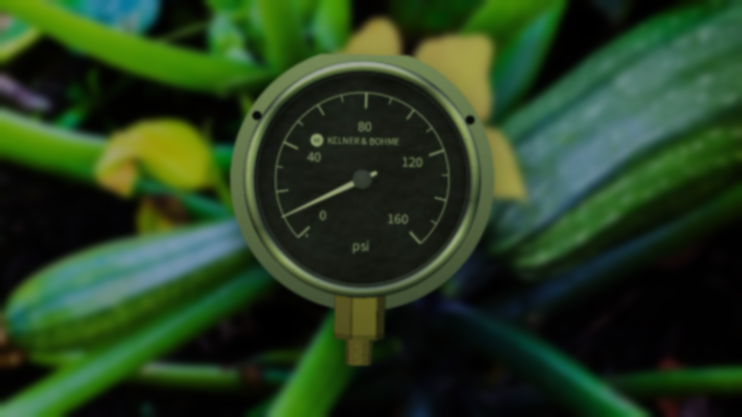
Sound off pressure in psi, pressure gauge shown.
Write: 10 psi
